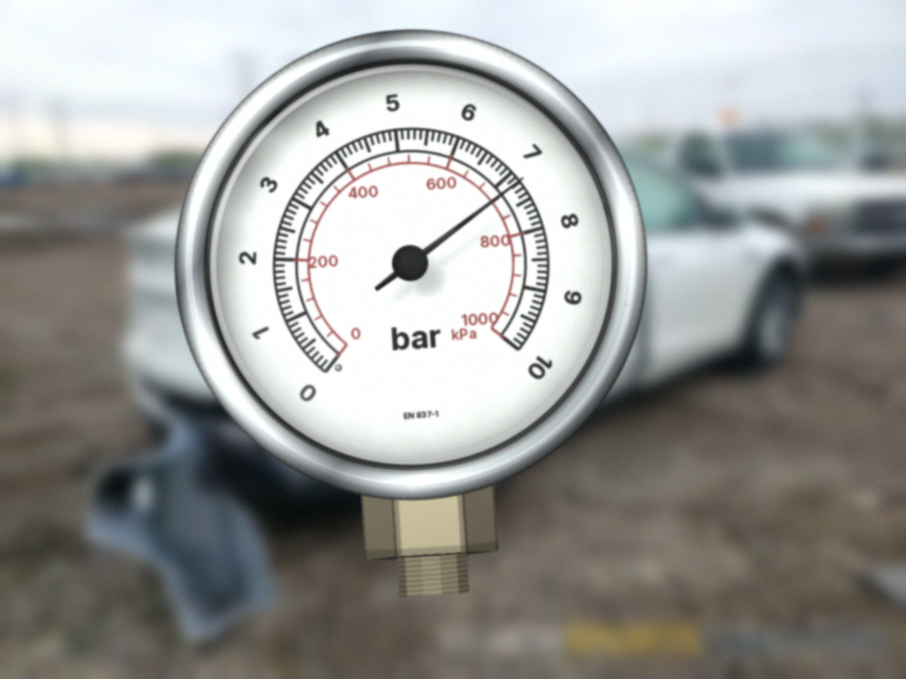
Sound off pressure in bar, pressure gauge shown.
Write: 7.2 bar
